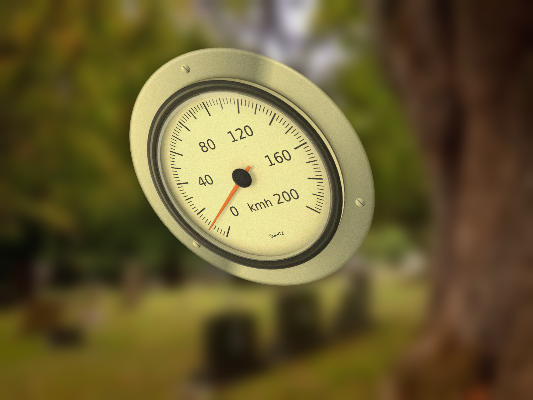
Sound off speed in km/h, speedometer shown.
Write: 10 km/h
